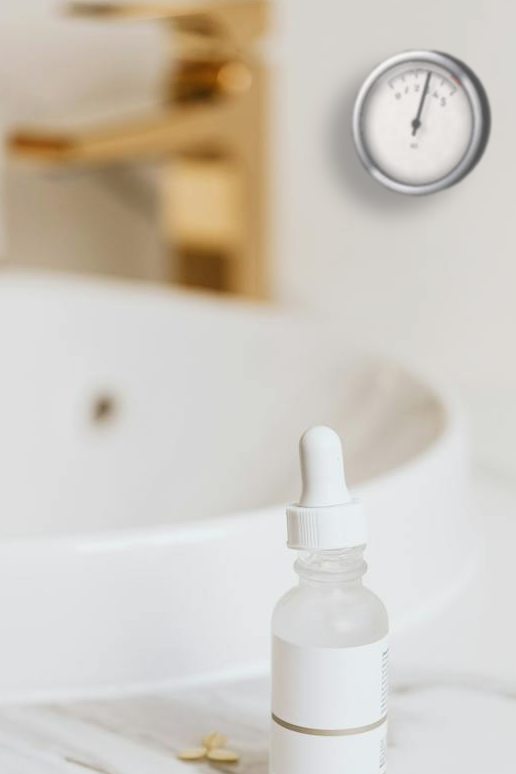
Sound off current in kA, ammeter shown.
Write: 3 kA
